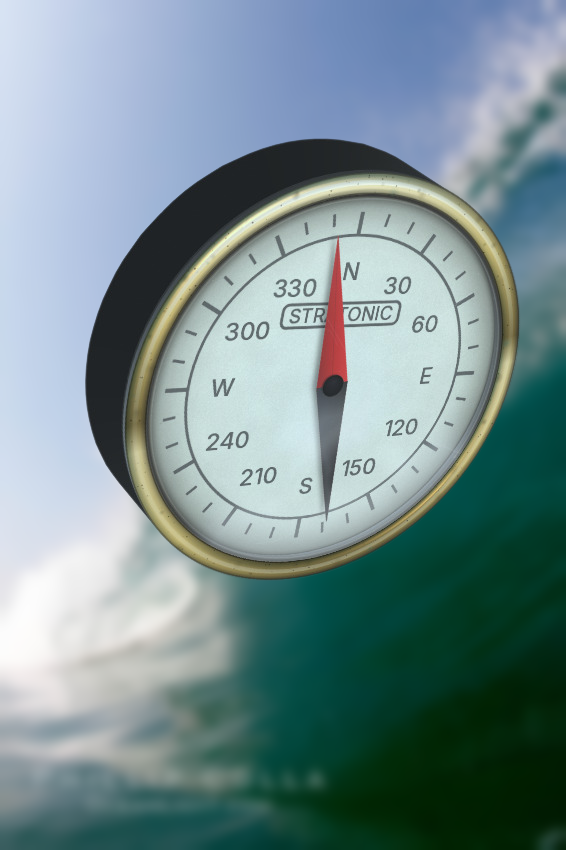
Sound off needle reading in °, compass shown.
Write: 350 °
